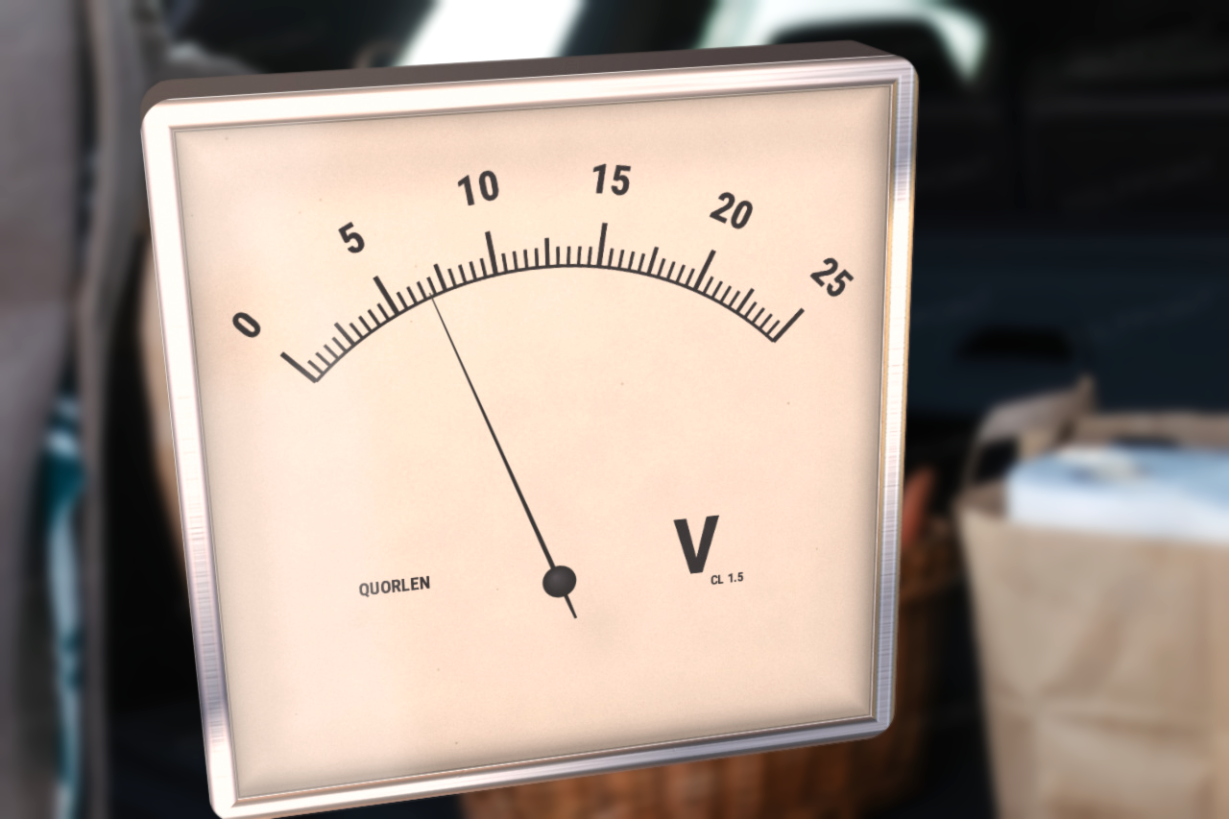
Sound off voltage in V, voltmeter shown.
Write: 6.75 V
